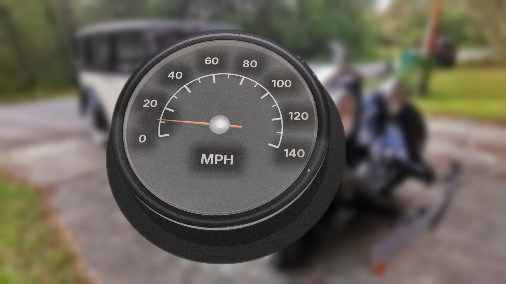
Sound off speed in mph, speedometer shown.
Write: 10 mph
